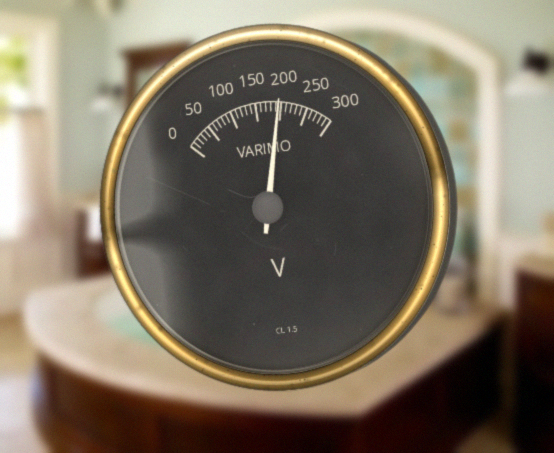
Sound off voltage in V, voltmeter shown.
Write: 200 V
